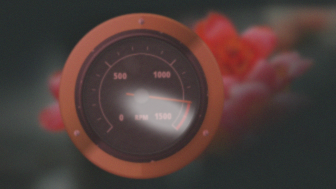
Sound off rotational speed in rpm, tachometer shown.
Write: 1300 rpm
